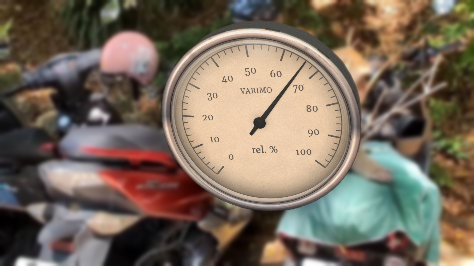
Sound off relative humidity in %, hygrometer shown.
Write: 66 %
